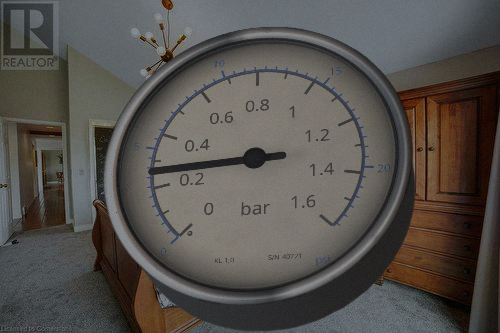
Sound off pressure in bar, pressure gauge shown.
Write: 0.25 bar
